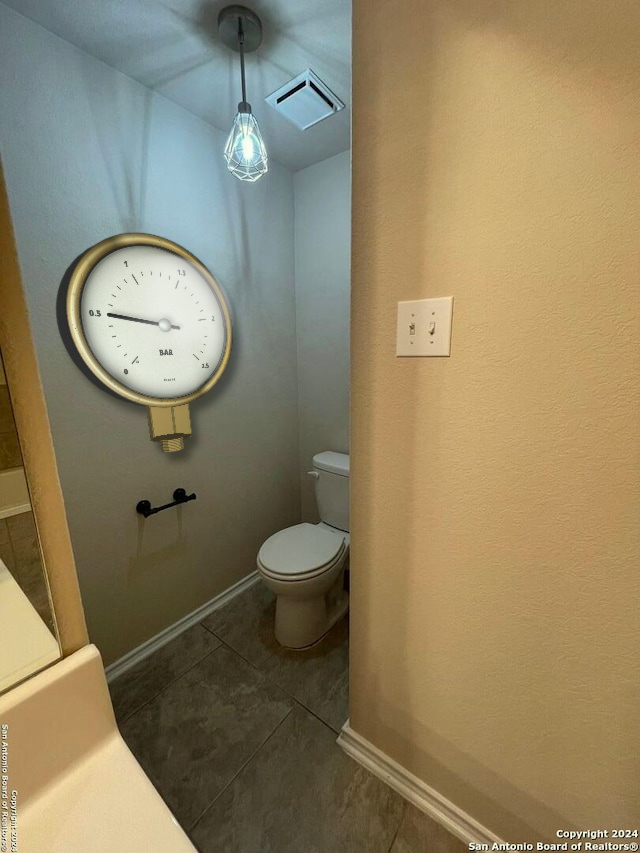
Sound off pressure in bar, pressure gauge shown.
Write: 0.5 bar
